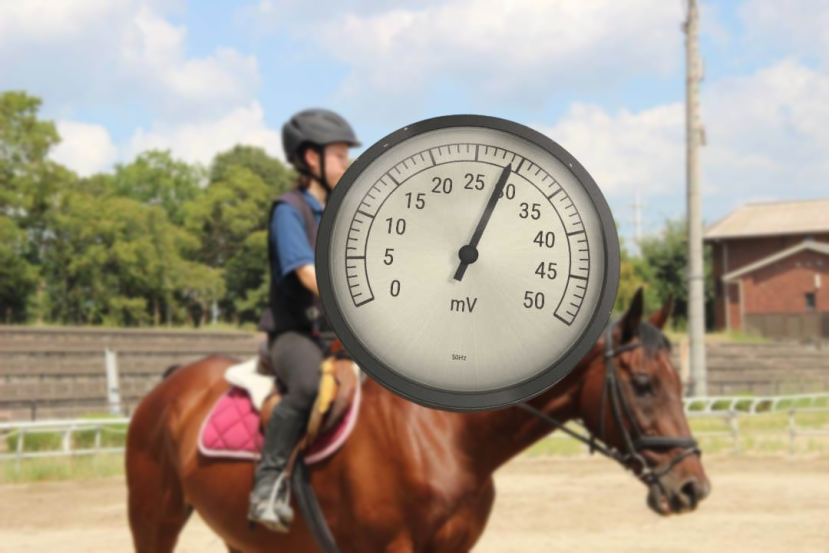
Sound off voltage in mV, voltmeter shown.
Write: 29 mV
